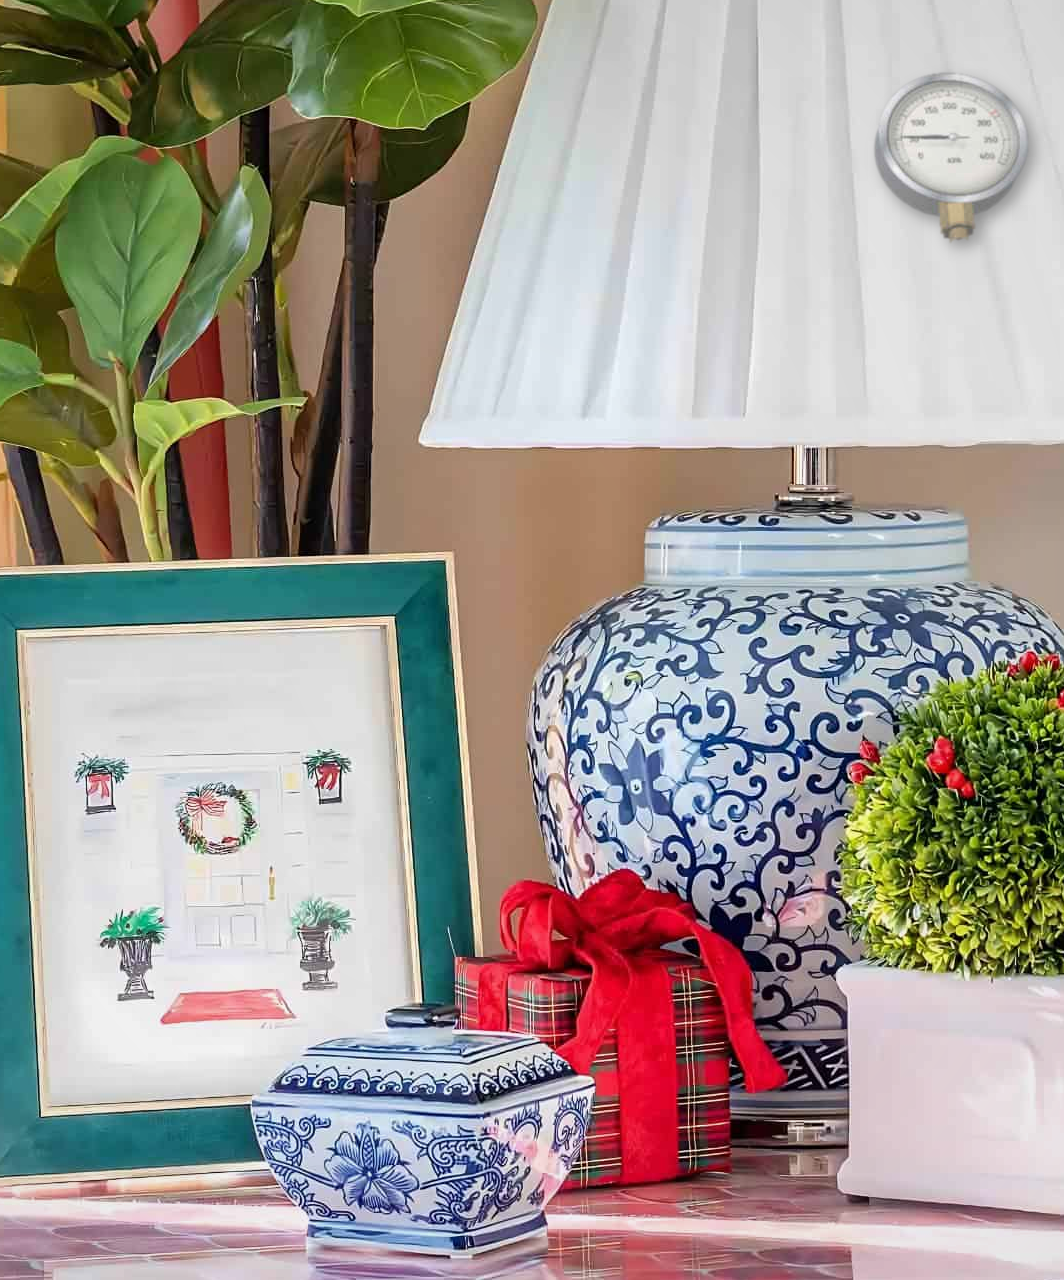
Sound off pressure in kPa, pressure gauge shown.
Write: 50 kPa
